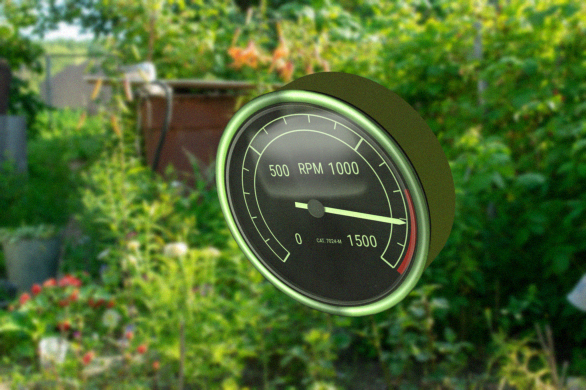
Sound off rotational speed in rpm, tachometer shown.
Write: 1300 rpm
